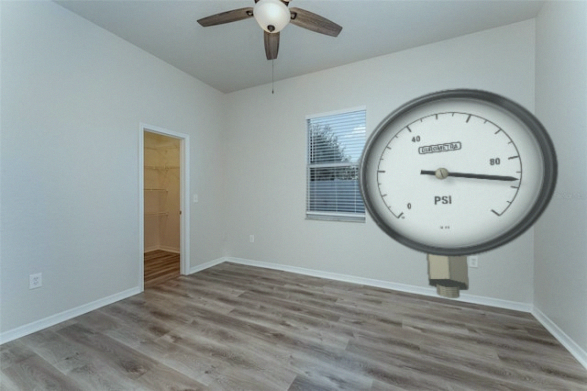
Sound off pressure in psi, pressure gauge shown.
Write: 87.5 psi
